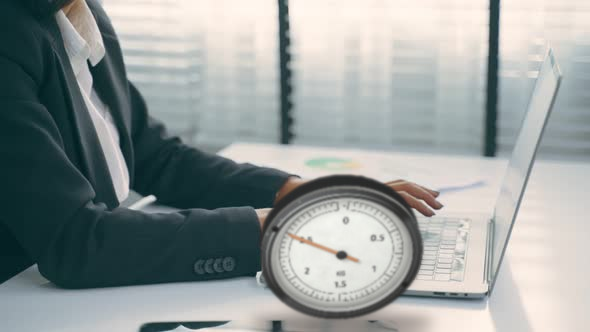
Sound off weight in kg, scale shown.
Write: 2.5 kg
